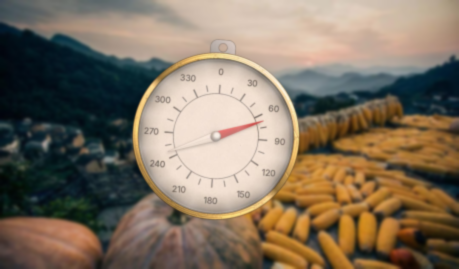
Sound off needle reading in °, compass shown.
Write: 67.5 °
